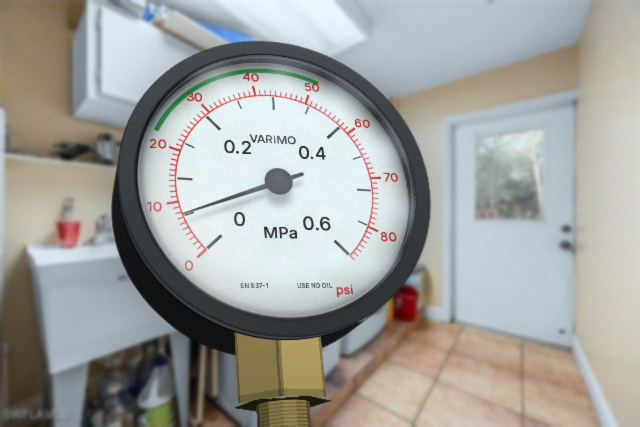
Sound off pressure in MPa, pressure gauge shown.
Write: 0.05 MPa
